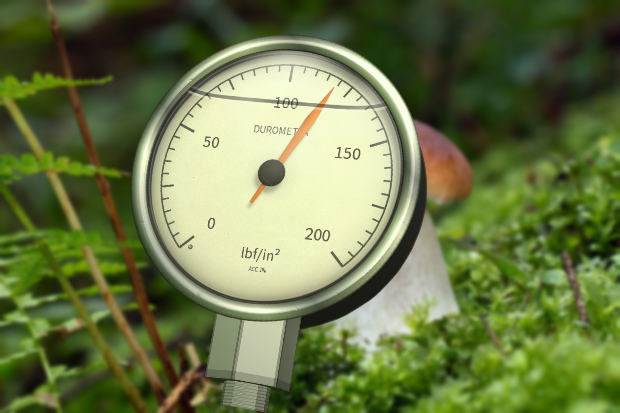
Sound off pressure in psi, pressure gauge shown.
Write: 120 psi
